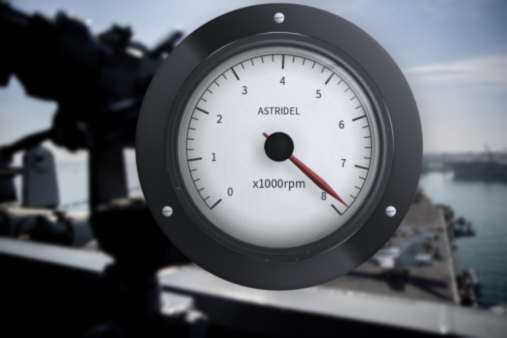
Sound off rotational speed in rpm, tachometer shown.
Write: 7800 rpm
